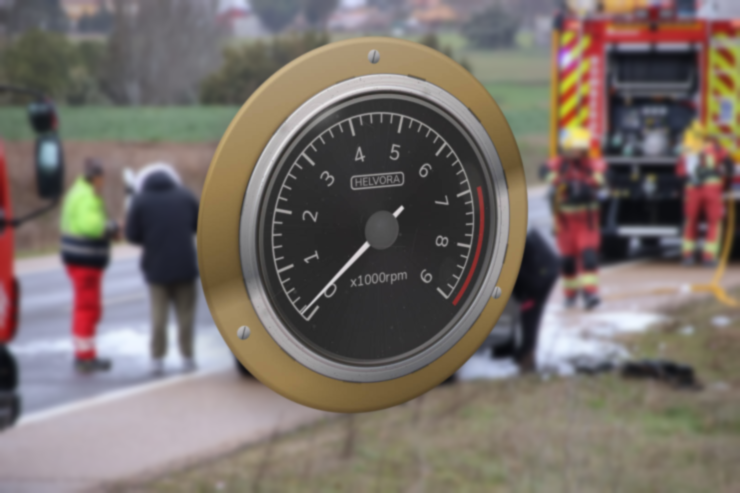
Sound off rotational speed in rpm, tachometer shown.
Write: 200 rpm
